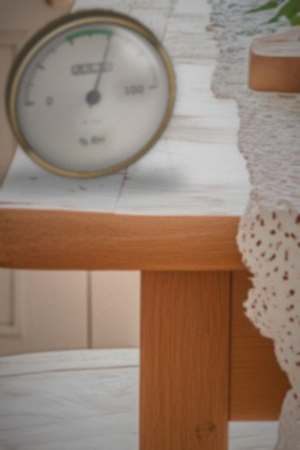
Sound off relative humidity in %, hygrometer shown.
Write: 60 %
